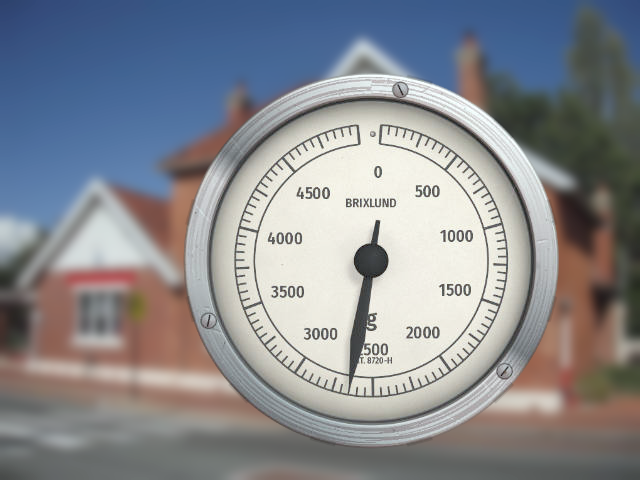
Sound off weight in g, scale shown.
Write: 2650 g
